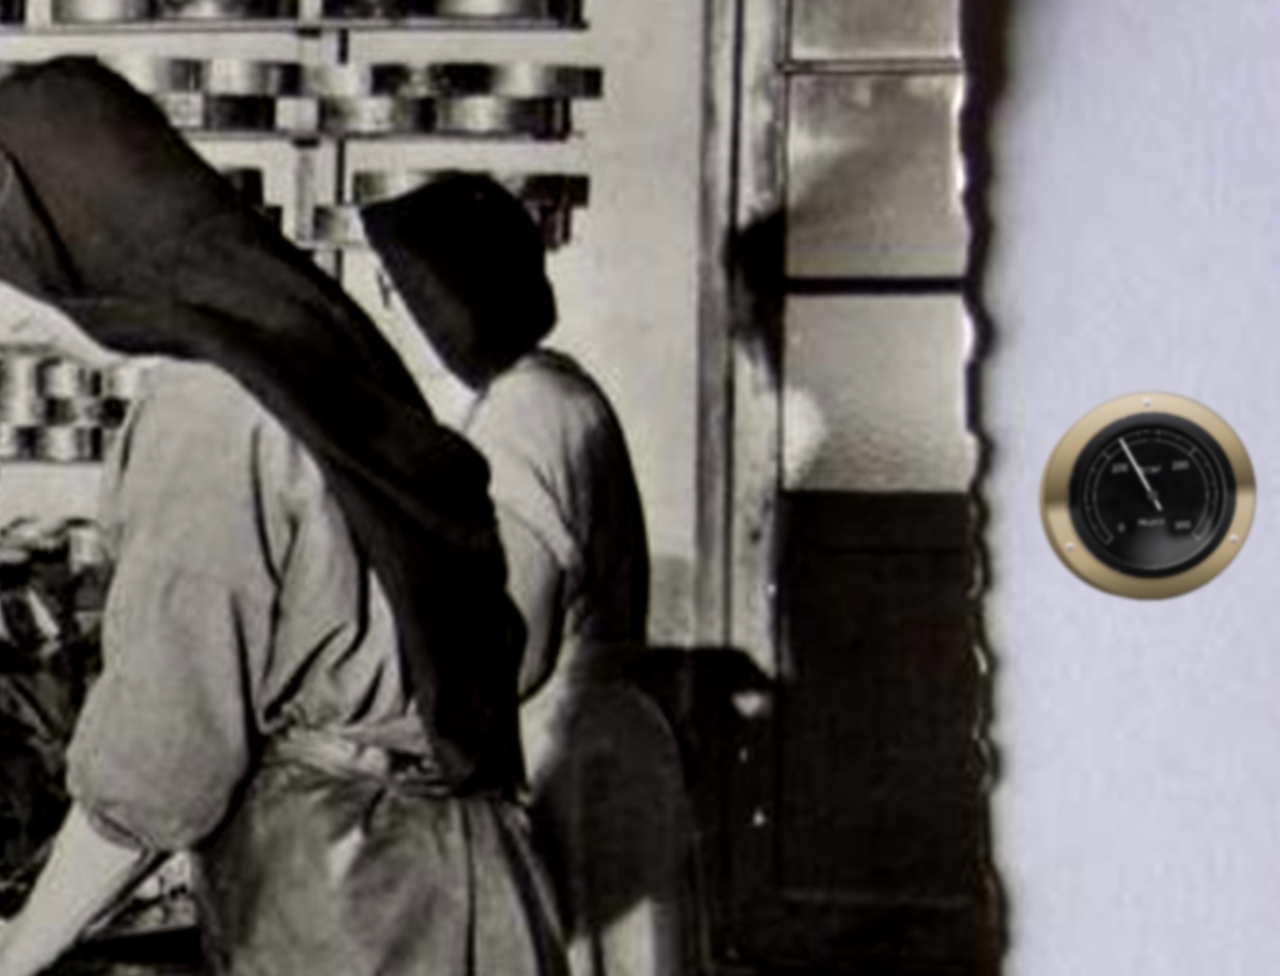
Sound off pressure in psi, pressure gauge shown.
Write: 120 psi
